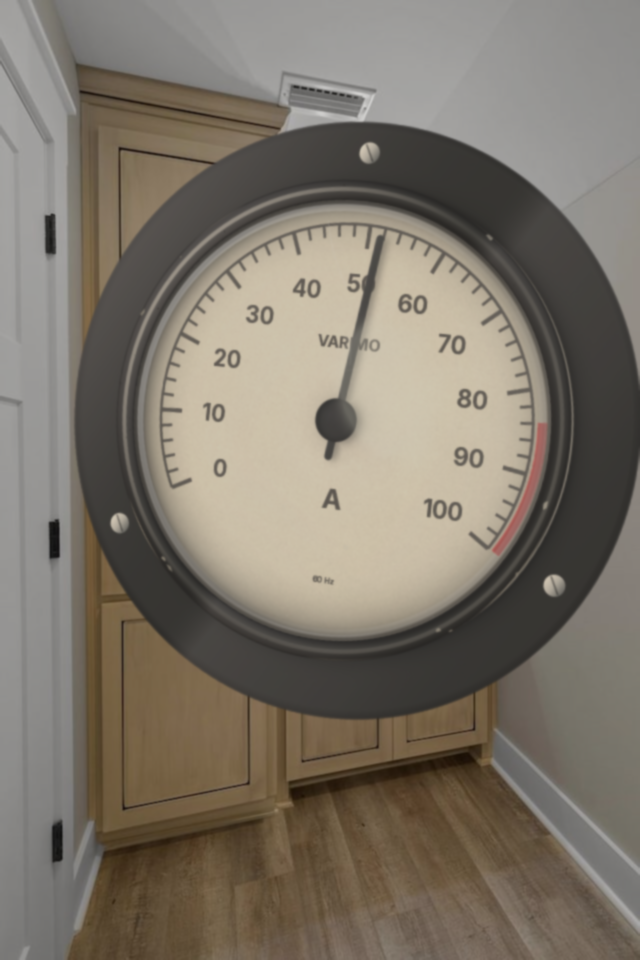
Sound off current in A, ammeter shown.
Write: 52 A
